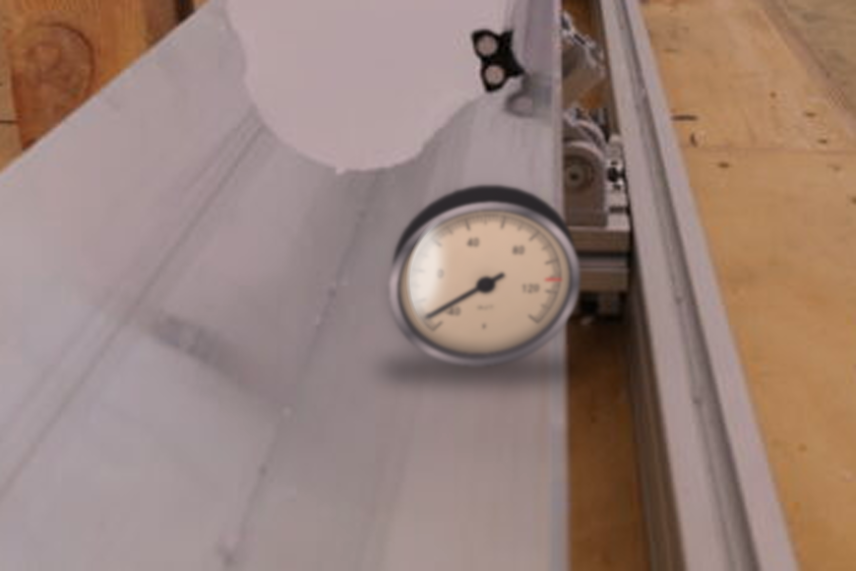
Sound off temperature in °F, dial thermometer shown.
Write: -30 °F
